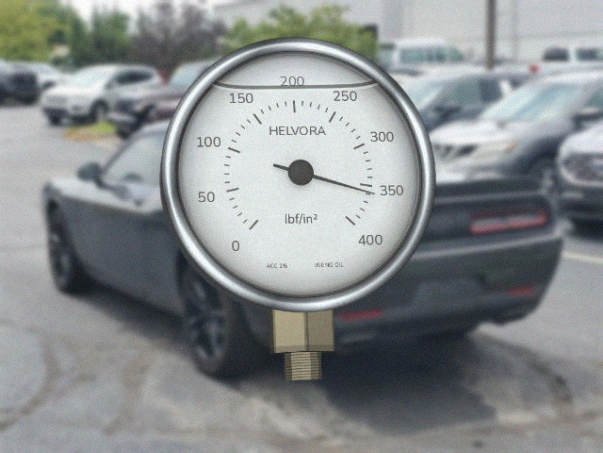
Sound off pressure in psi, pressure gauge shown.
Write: 360 psi
